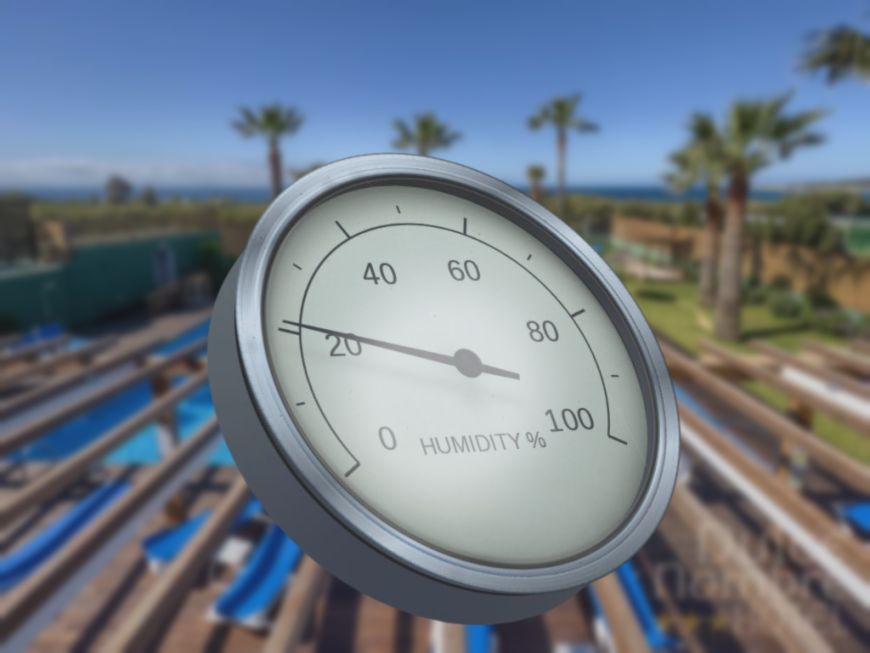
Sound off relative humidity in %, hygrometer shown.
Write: 20 %
